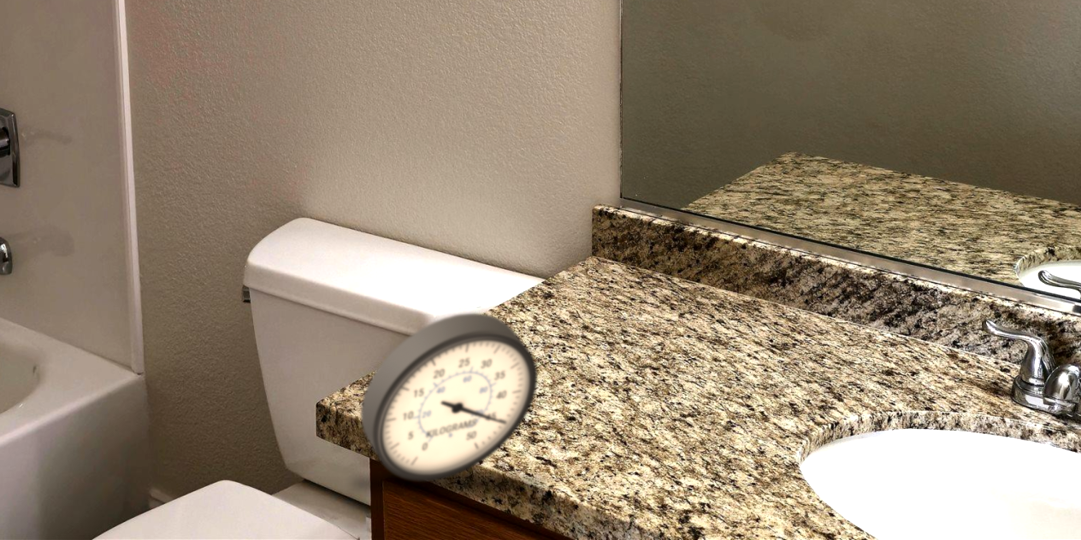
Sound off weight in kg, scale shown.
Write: 45 kg
